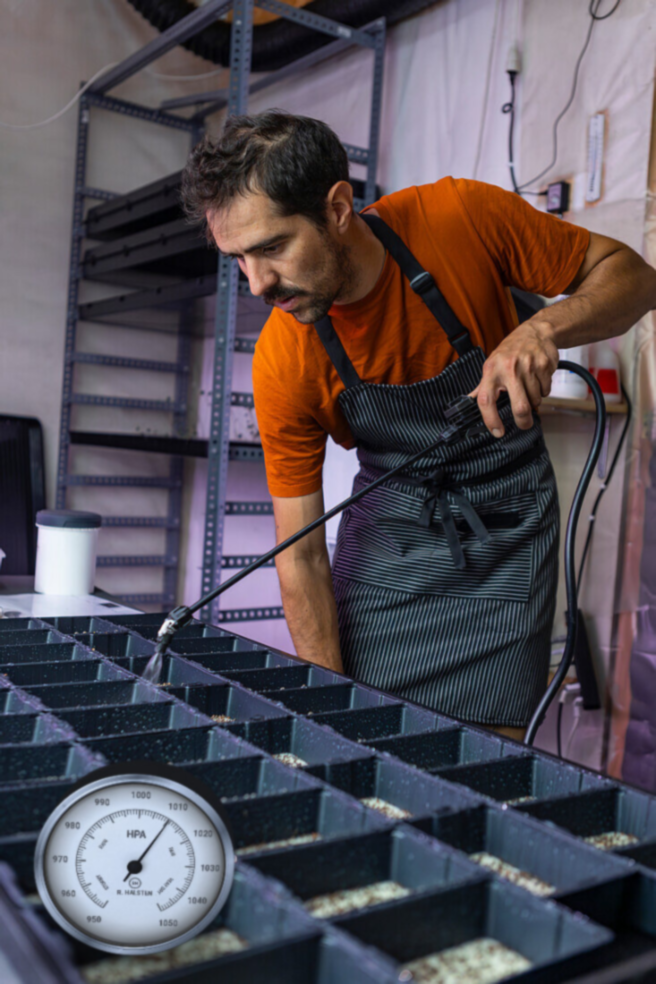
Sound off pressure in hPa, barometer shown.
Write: 1010 hPa
